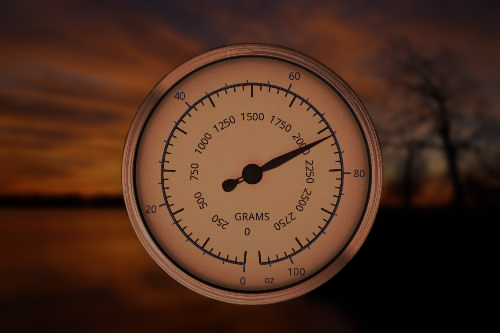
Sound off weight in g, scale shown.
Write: 2050 g
